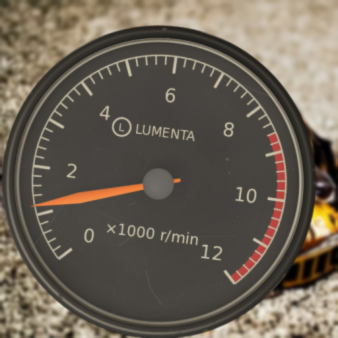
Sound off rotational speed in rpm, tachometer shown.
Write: 1200 rpm
